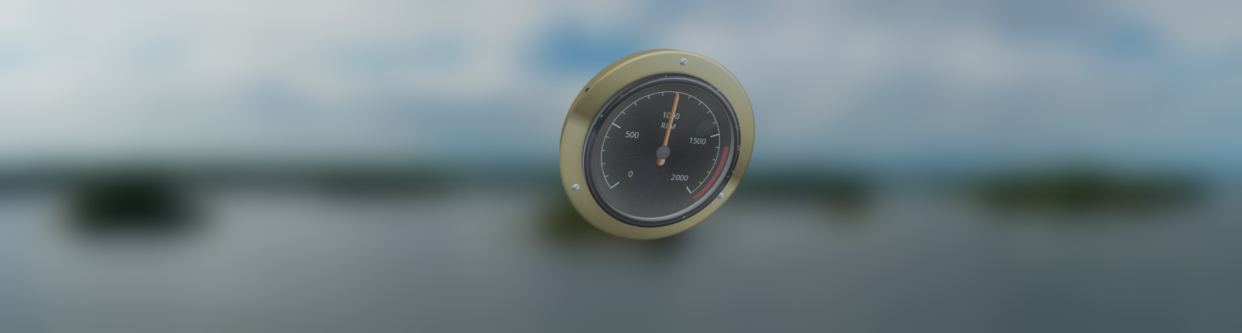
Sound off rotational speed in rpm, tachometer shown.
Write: 1000 rpm
